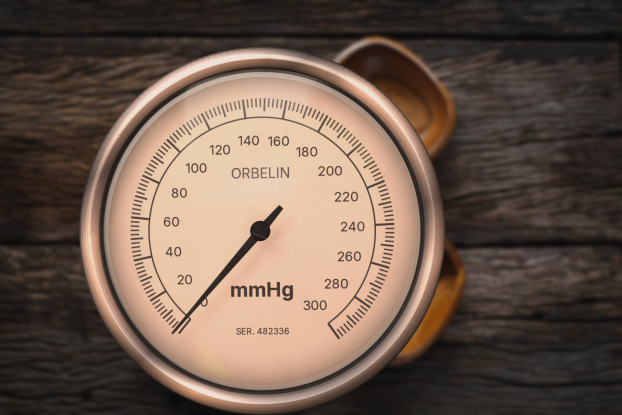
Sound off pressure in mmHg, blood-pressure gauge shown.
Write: 2 mmHg
